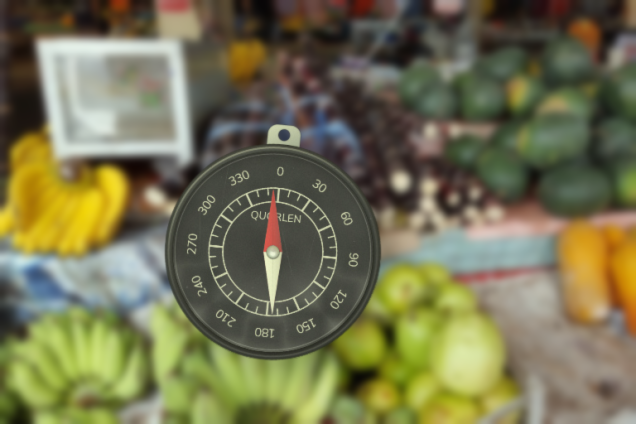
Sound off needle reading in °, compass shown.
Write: 355 °
